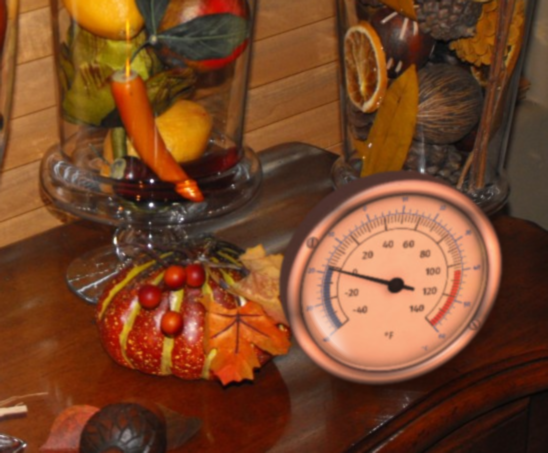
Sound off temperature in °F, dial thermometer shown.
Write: 0 °F
